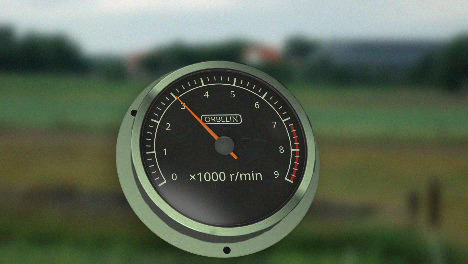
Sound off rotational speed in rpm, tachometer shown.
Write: 3000 rpm
